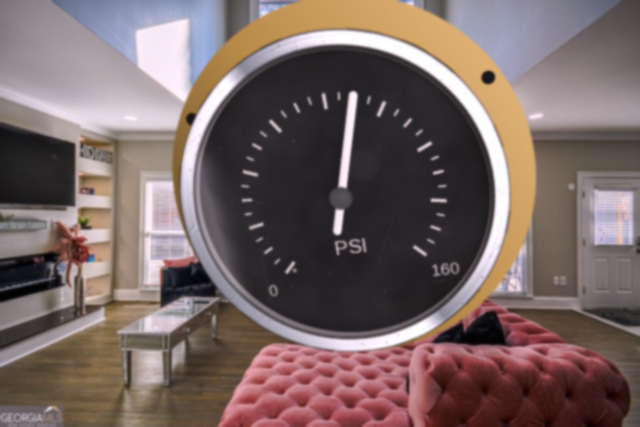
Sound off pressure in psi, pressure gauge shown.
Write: 90 psi
